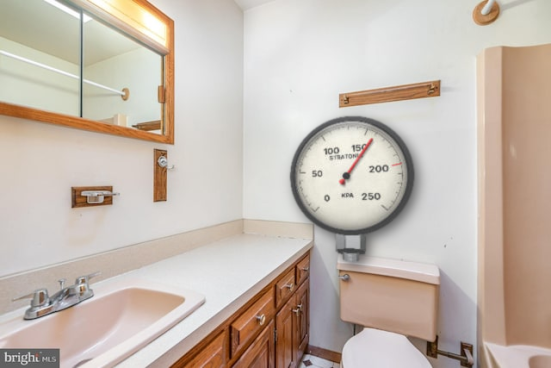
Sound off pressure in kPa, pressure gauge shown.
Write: 160 kPa
